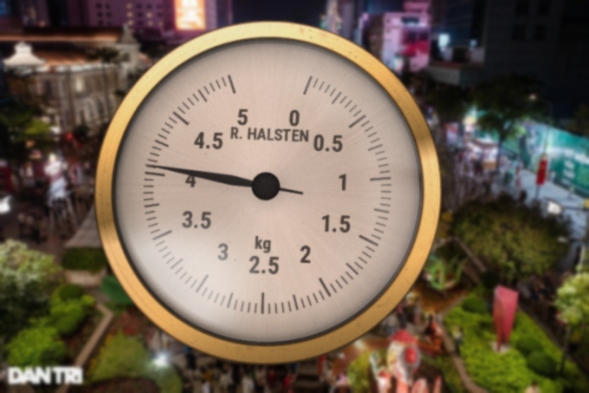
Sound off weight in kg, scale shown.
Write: 4.05 kg
